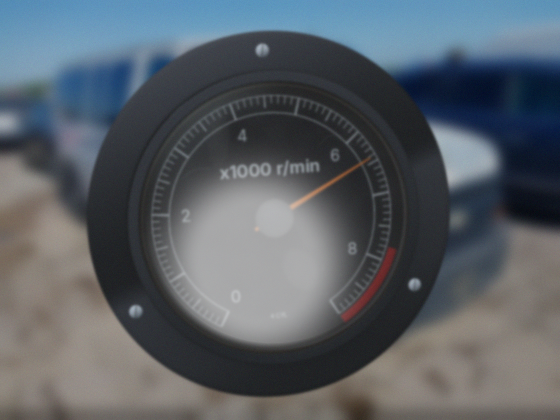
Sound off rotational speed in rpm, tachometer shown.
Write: 6400 rpm
